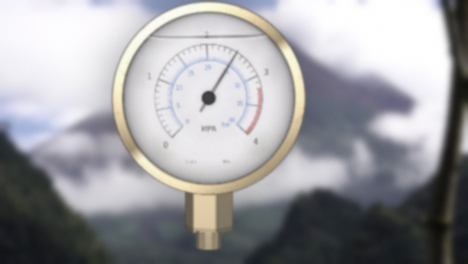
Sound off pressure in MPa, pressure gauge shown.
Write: 2.5 MPa
